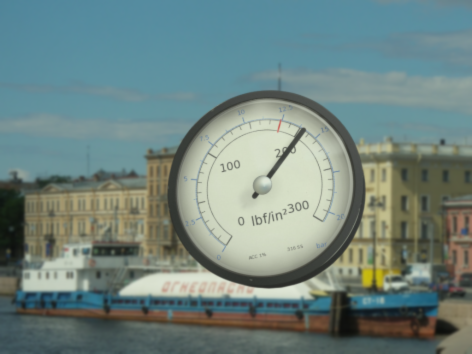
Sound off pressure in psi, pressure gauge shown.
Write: 205 psi
